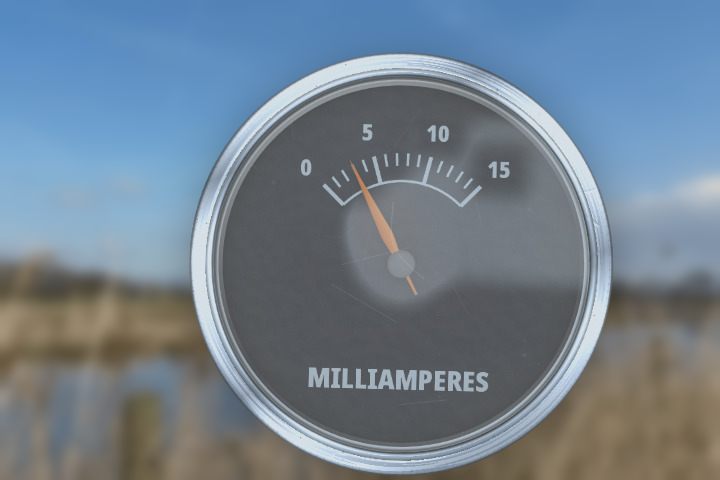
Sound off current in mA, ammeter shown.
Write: 3 mA
